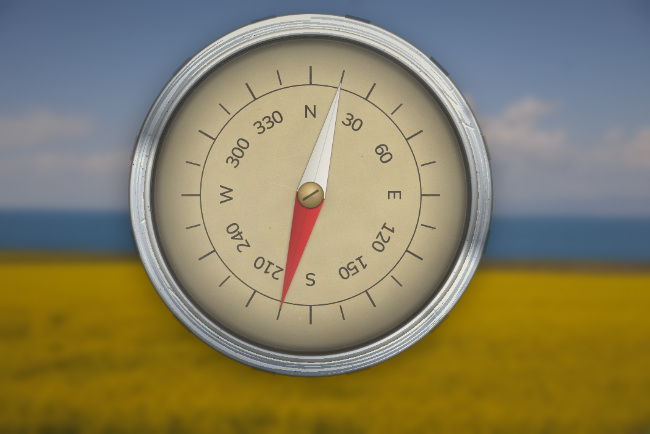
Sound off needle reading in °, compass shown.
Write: 195 °
